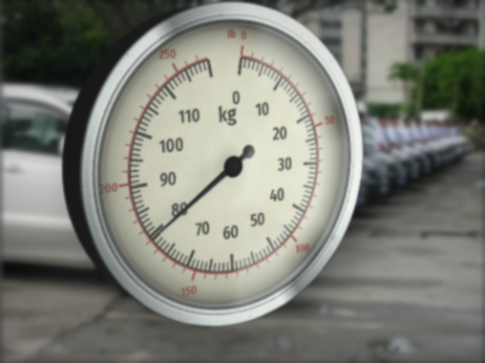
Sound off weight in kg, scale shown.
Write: 80 kg
